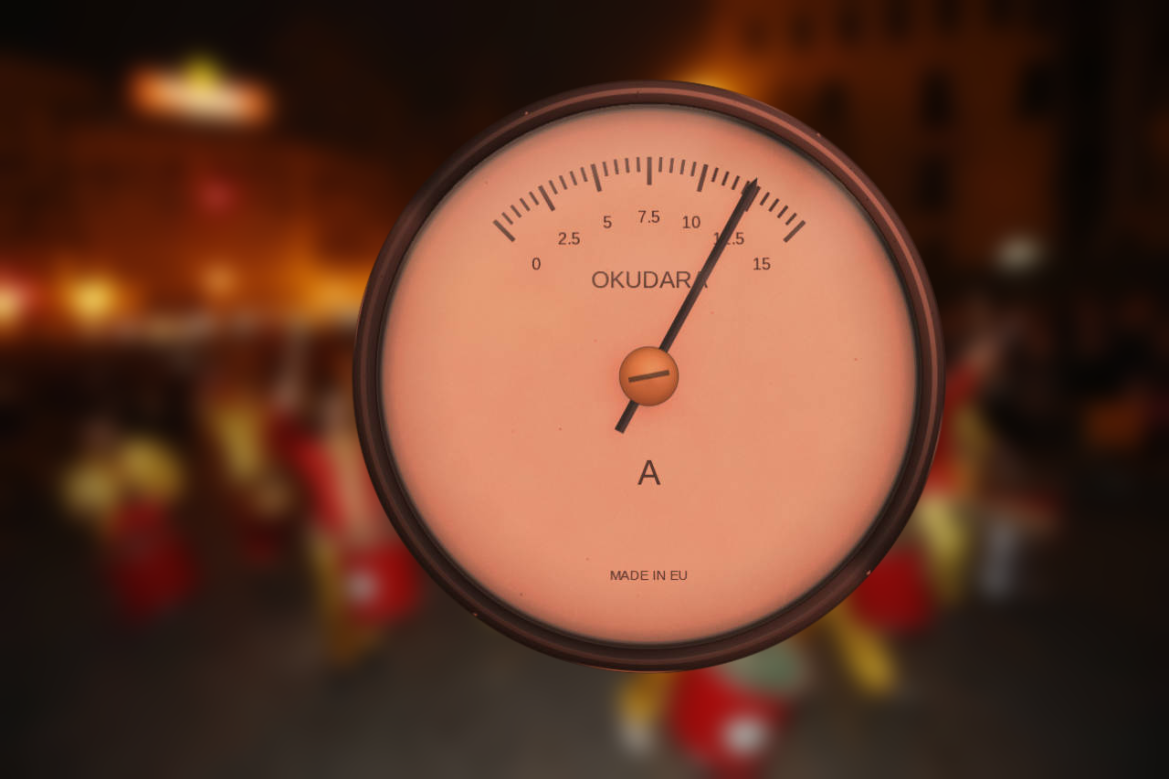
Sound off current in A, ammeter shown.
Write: 12.25 A
